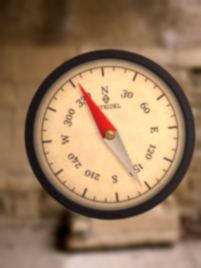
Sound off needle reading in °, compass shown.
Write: 335 °
